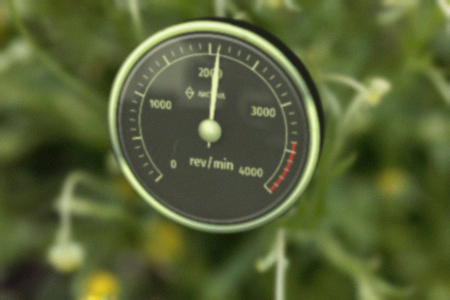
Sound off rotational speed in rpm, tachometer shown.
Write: 2100 rpm
